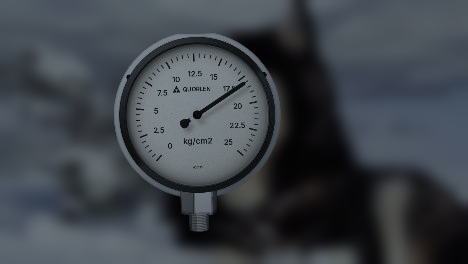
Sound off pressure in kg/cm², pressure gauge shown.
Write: 18 kg/cm²
